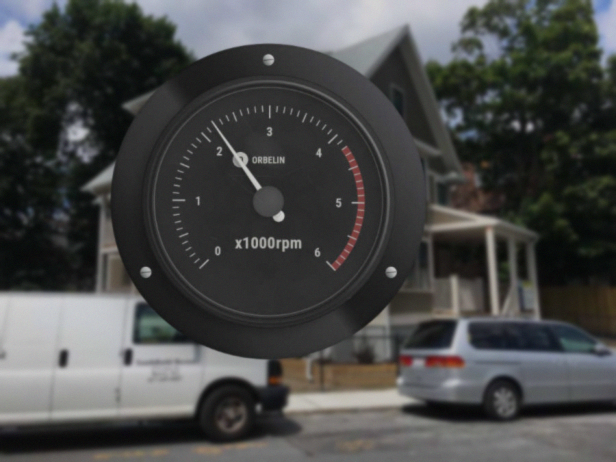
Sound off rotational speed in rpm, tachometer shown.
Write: 2200 rpm
